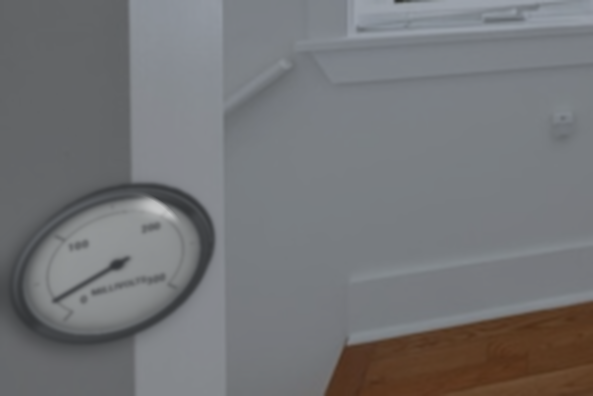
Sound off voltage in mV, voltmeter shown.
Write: 25 mV
